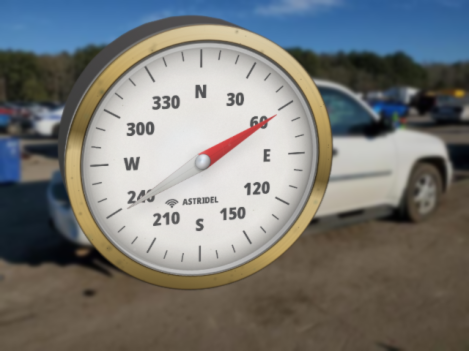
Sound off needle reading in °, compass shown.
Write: 60 °
